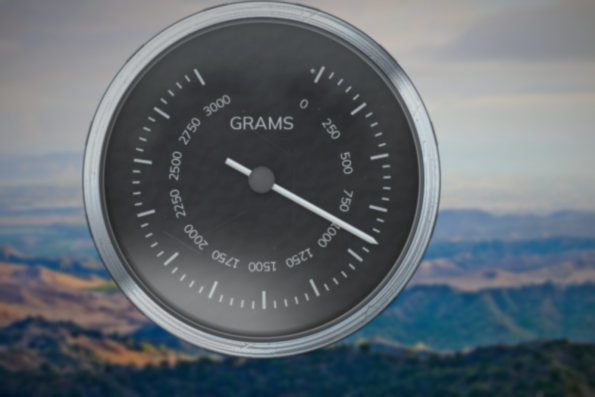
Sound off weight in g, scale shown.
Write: 900 g
